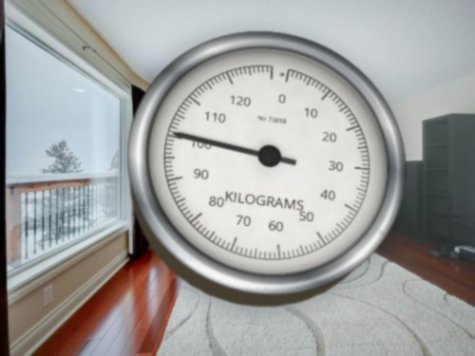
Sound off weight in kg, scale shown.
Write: 100 kg
